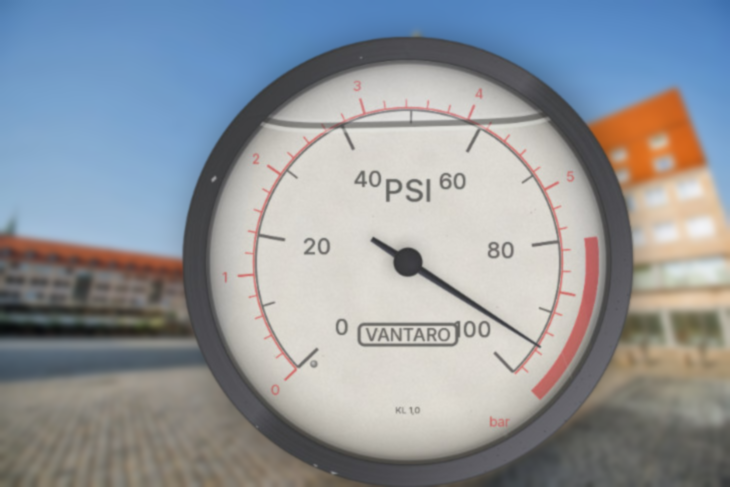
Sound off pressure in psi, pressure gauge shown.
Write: 95 psi
